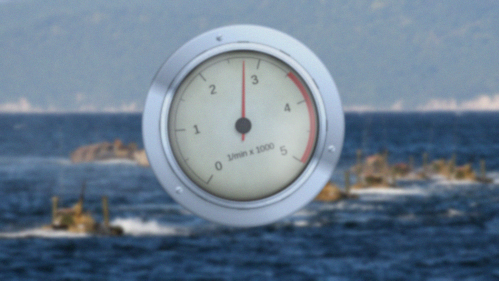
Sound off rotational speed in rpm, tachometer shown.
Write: 2750 rpm
